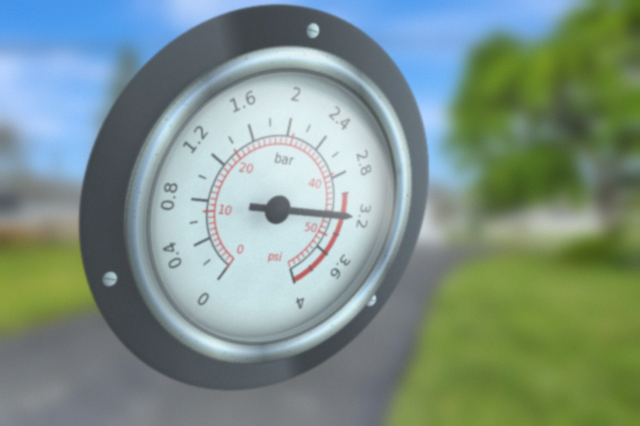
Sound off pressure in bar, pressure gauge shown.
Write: 3.2 bar
